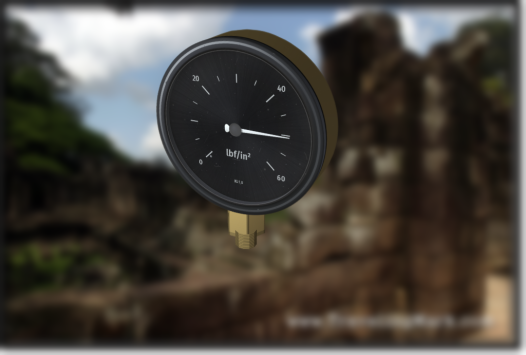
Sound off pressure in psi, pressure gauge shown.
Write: 50 psi
